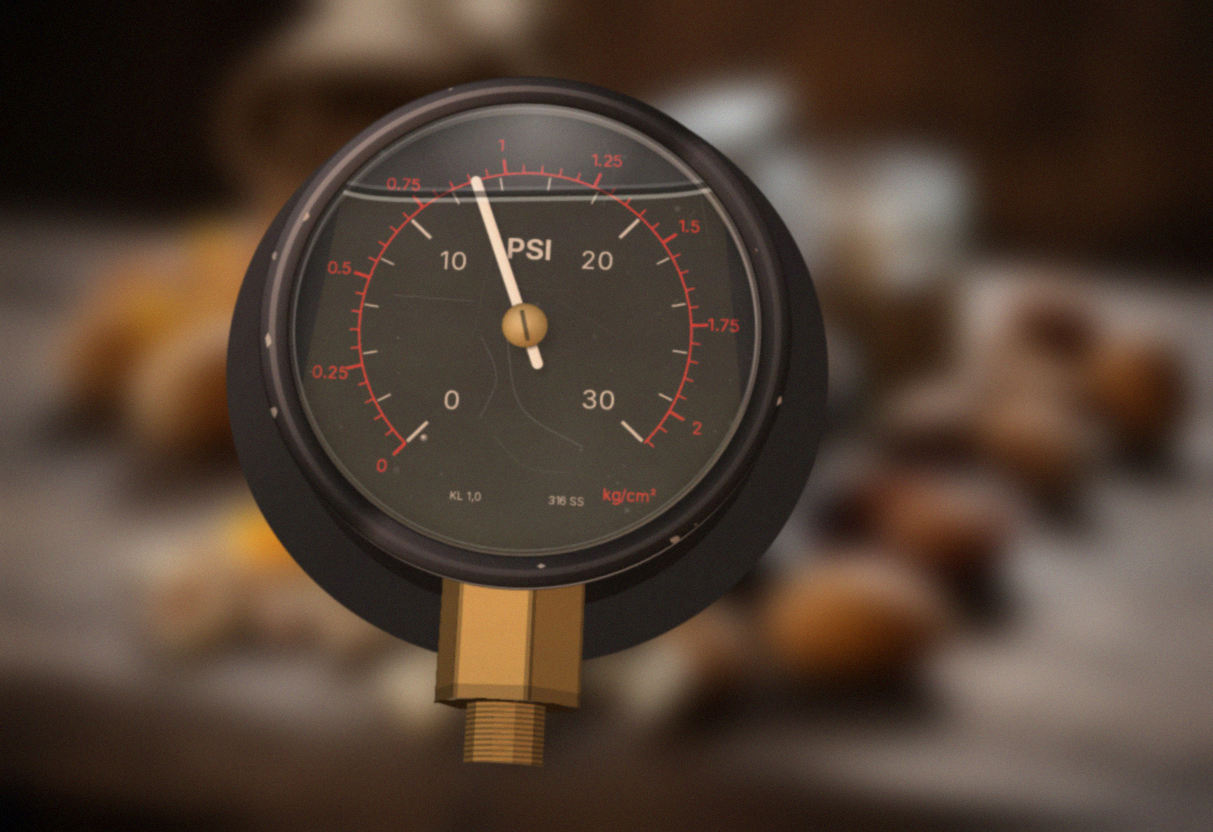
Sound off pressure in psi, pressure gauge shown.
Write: 13 psi
